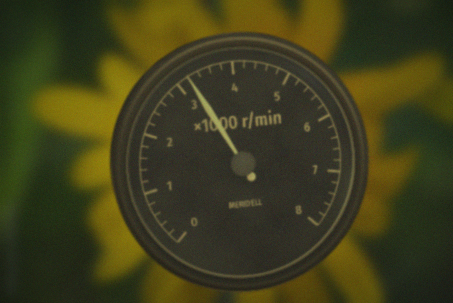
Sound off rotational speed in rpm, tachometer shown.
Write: 3200 rpm
